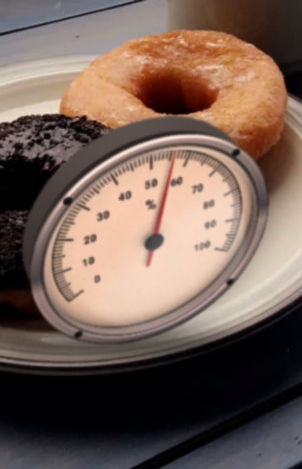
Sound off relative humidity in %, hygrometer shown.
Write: 55 %
